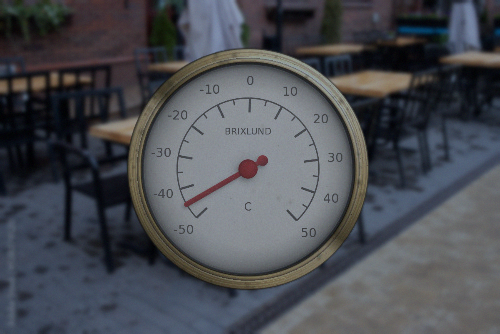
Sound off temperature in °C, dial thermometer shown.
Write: -45 °C
